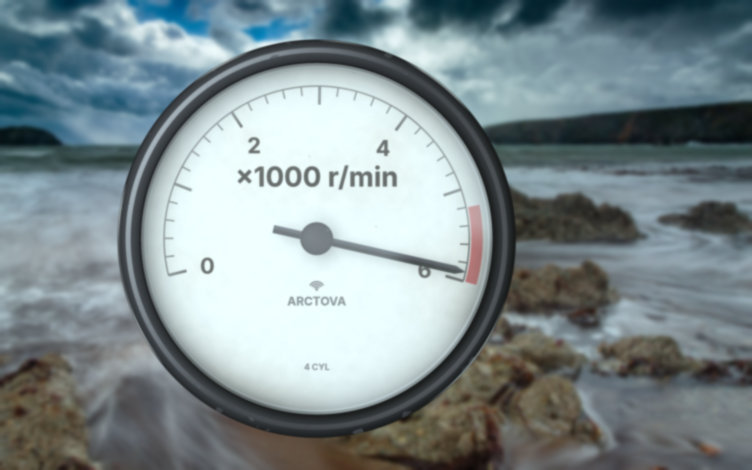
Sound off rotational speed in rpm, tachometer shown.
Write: 5900 rpm
